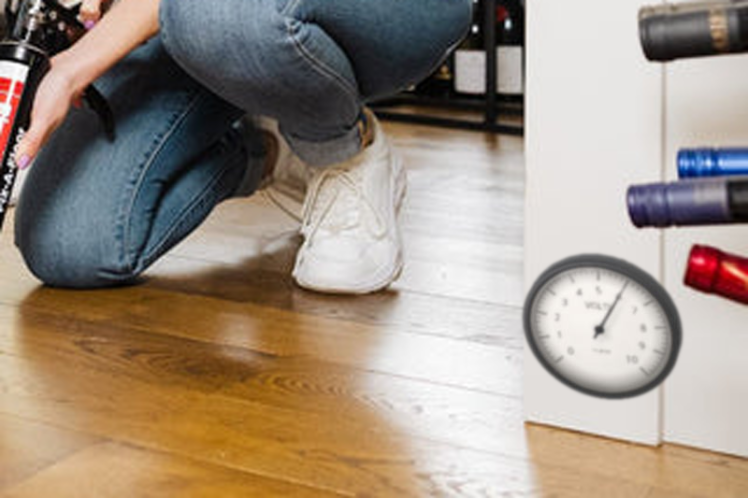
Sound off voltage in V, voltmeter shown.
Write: 6 V
